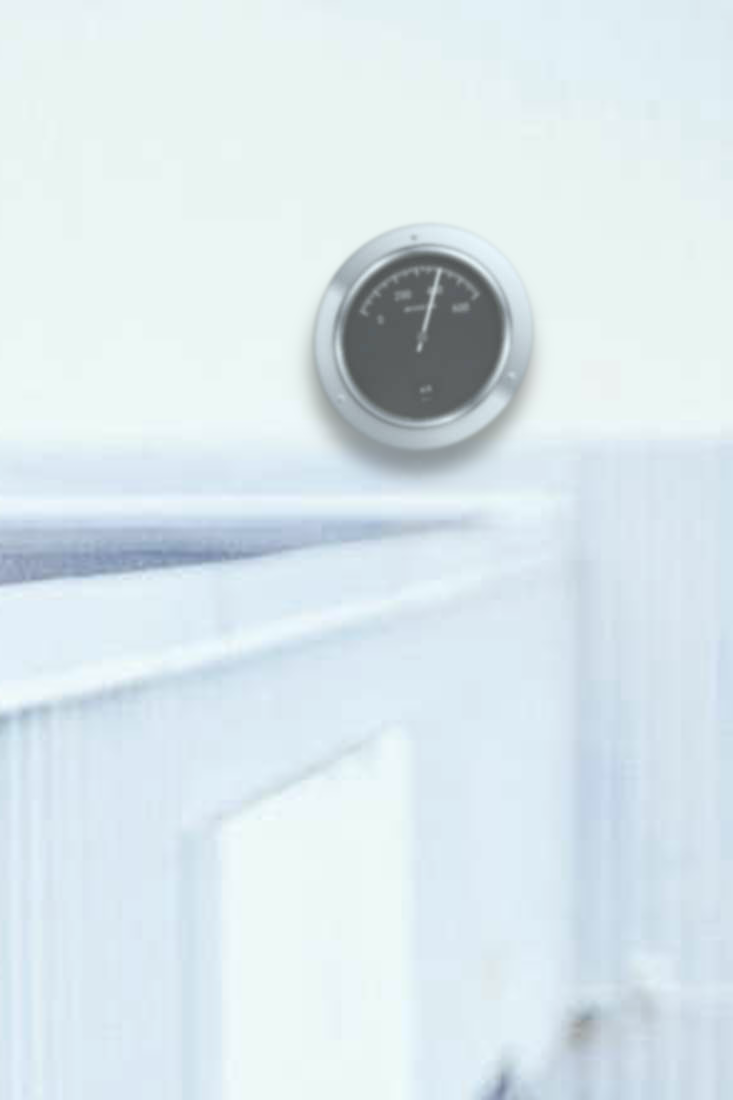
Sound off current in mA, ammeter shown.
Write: 400 mA
